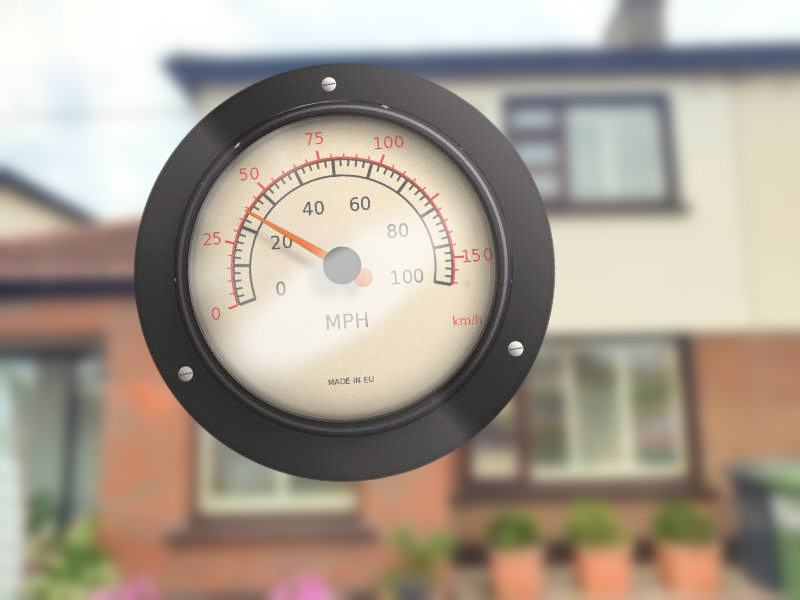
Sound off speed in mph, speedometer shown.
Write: 24 mph
